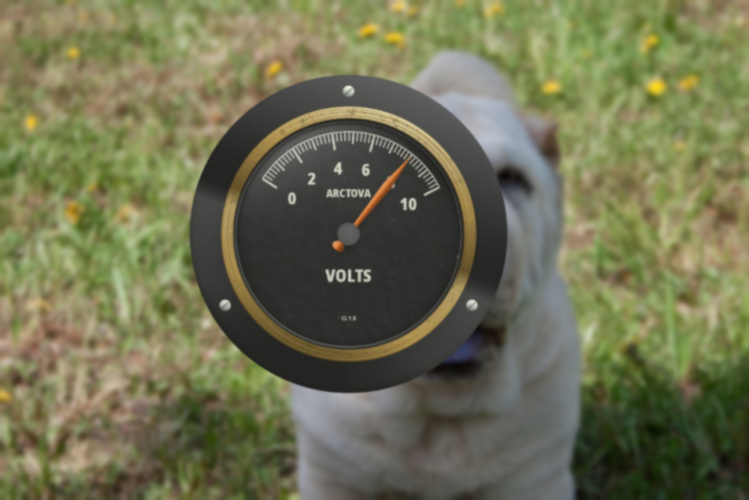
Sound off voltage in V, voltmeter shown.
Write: 8 V
